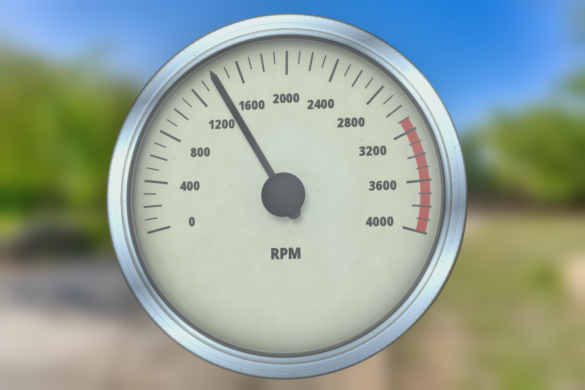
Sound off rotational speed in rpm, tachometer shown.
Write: 1400 rpm
